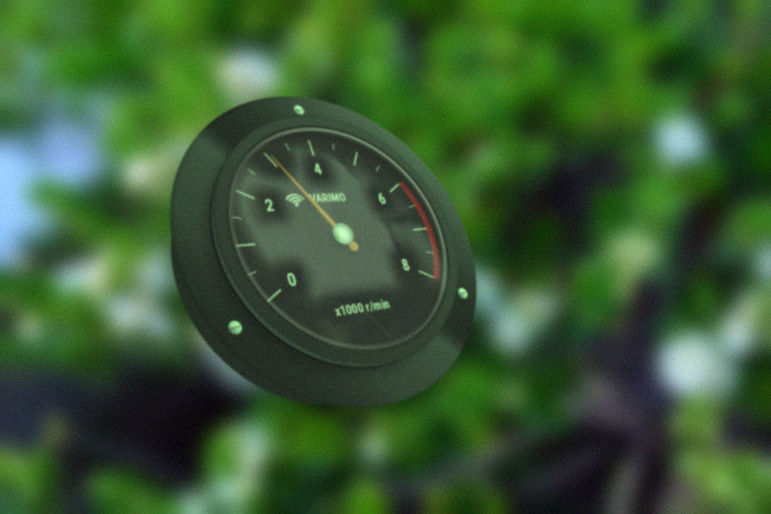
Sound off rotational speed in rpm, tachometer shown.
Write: 3000 rpm
